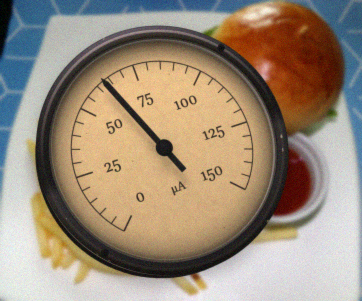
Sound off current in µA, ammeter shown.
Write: 62.5 µA
